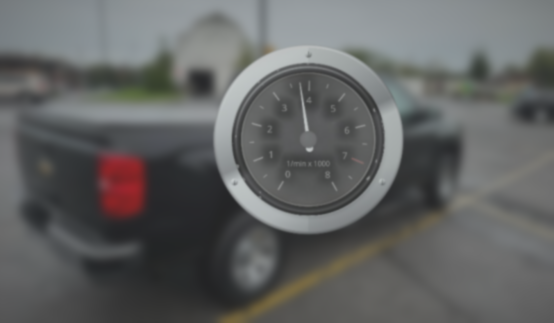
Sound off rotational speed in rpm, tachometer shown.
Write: 3750 rpm
